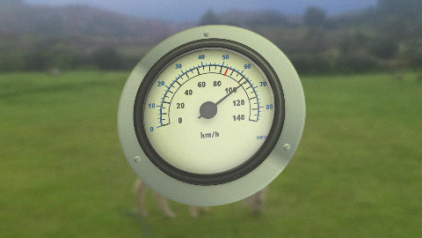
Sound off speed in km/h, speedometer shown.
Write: 105 km/h
